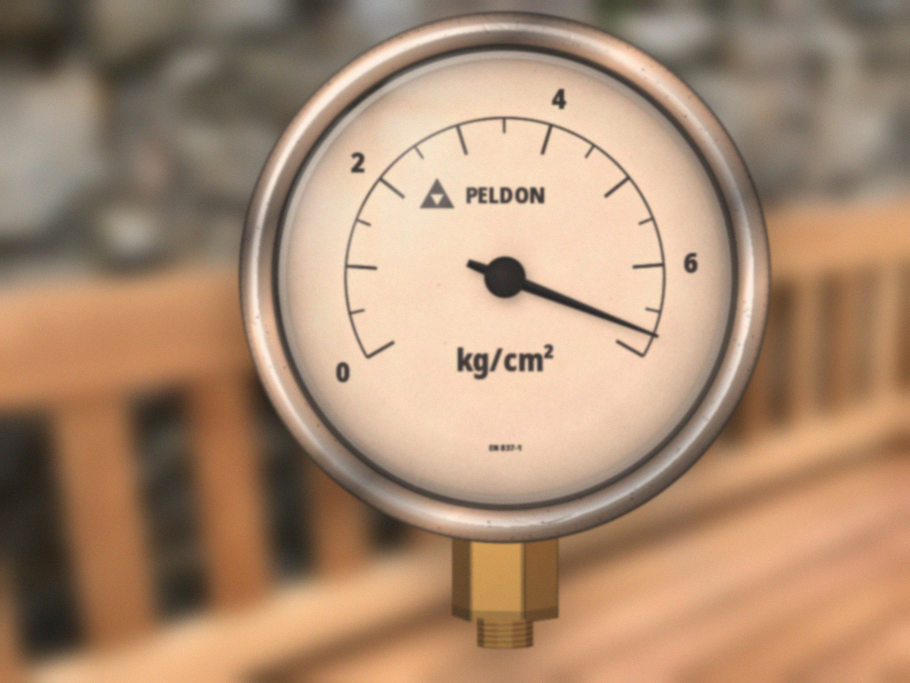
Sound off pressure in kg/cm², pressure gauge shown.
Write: 6.75 kg/cm²
